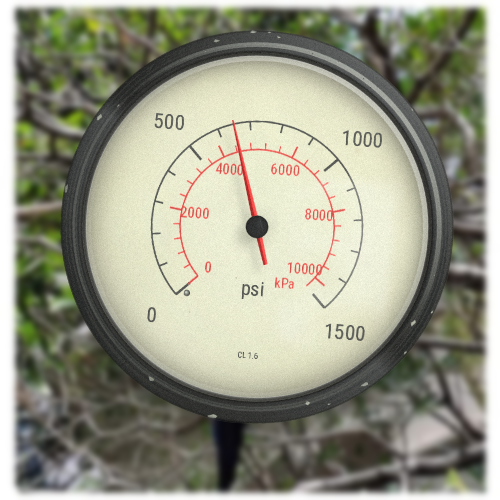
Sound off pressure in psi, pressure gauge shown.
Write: 650 psi
